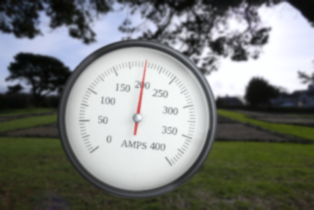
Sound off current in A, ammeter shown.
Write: 200 A
